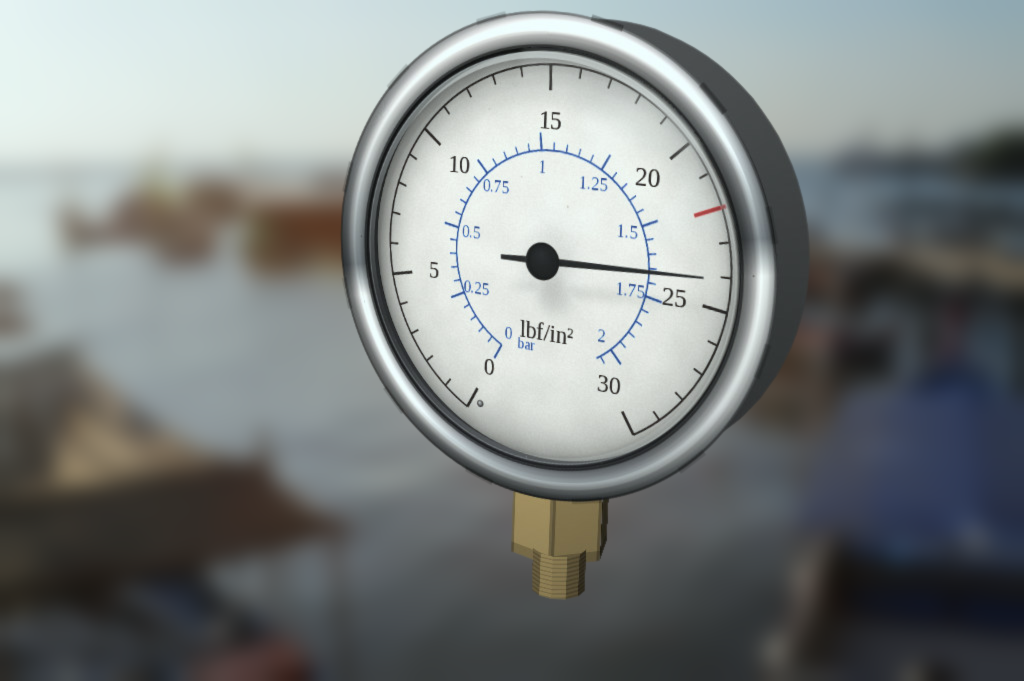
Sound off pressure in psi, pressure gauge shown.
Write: 24 psi
